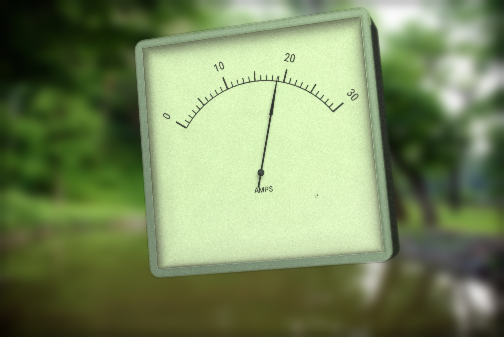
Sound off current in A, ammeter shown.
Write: 19 A
